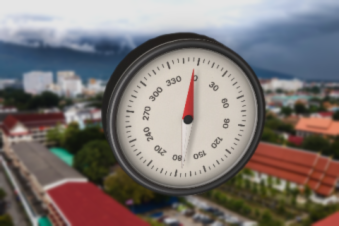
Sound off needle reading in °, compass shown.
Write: 355 °
